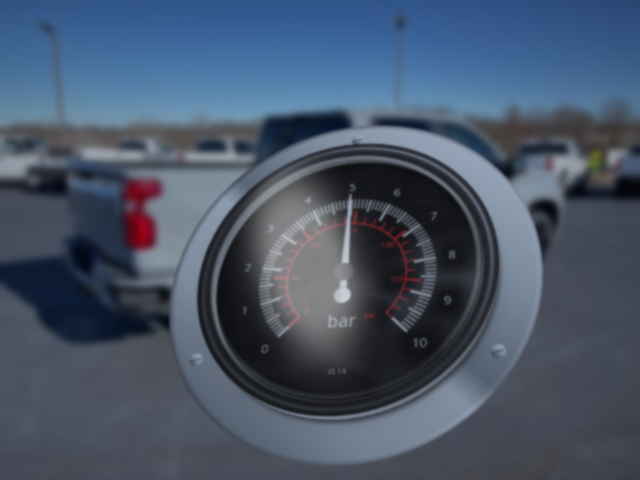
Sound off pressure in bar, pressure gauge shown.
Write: 5 bar
